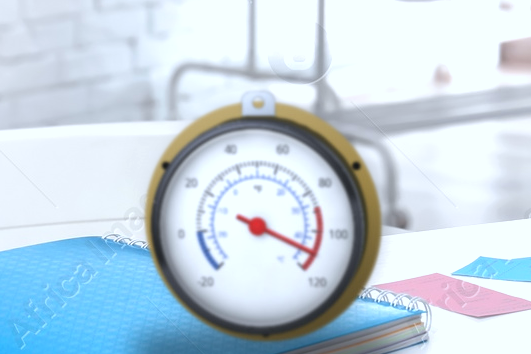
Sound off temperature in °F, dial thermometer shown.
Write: 110 °F
